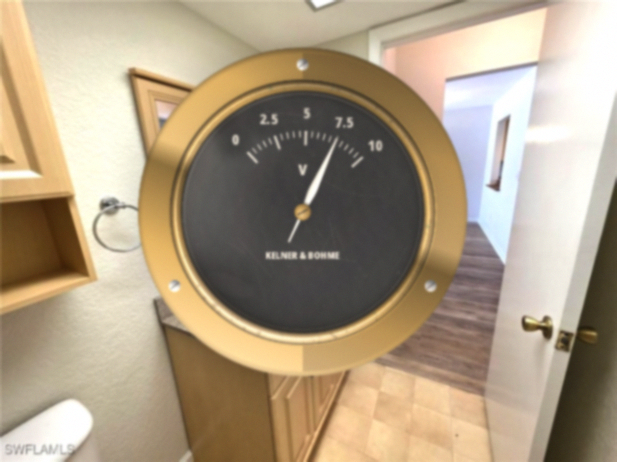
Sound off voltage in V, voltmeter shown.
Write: 7.5 V
